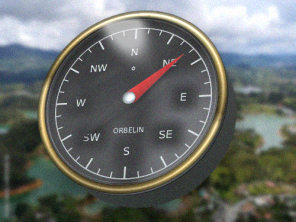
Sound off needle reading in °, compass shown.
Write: 50 °
